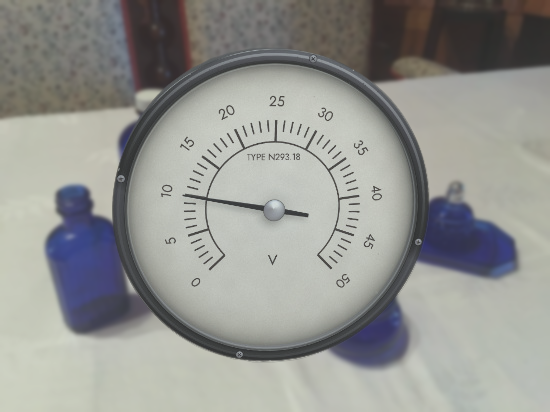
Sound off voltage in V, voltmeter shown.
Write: 10 V
